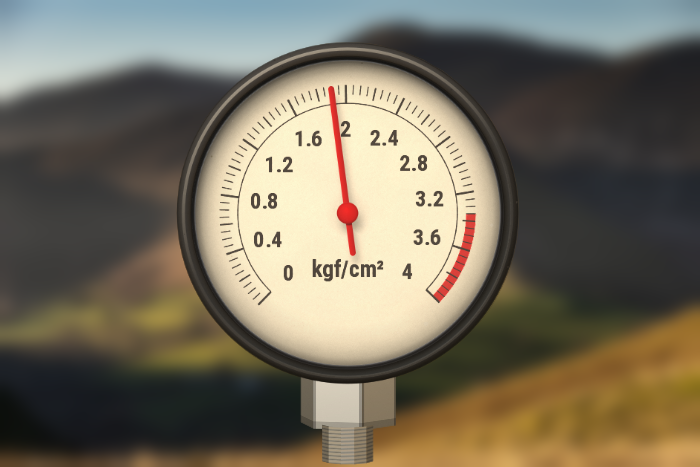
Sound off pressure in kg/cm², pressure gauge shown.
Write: 1.9 kg/cm²
